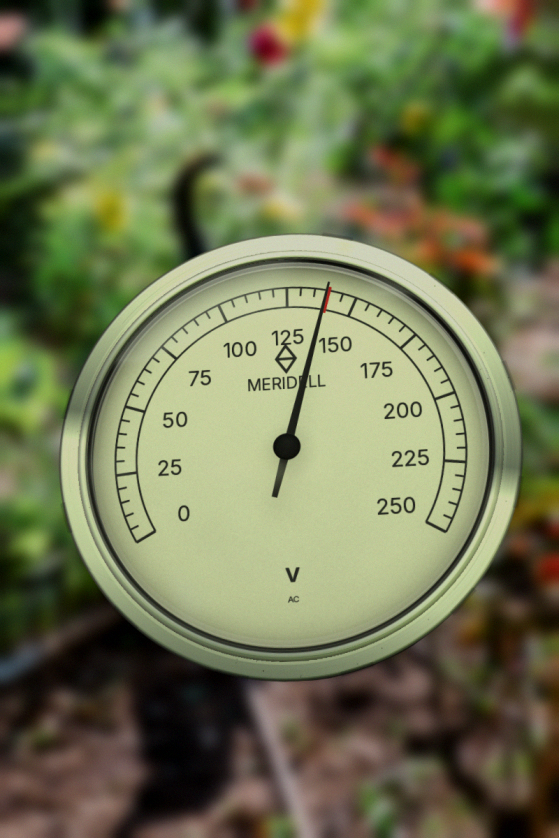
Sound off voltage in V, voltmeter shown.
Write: 140 V
